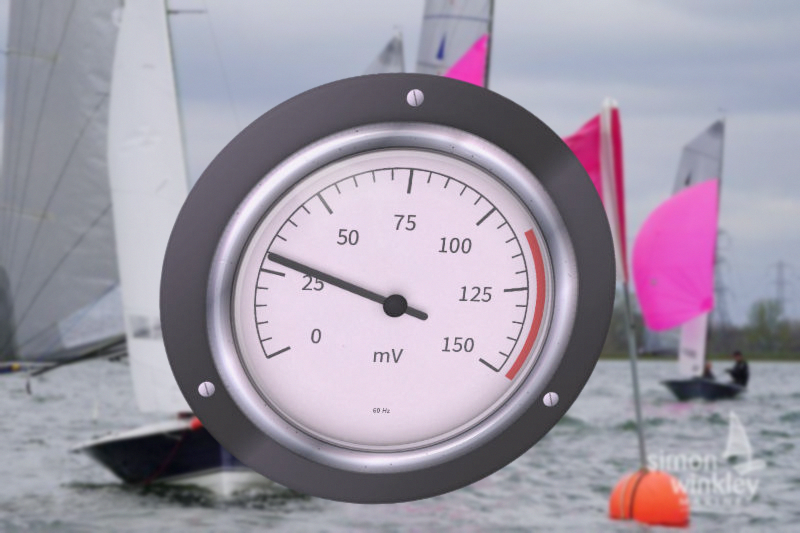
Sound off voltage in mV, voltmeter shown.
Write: 30 mV
